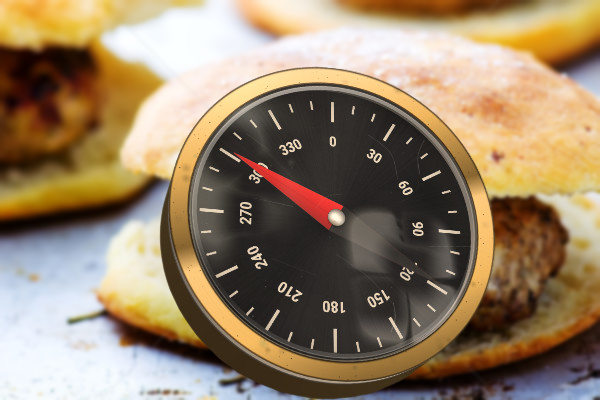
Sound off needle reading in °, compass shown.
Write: 300 °
